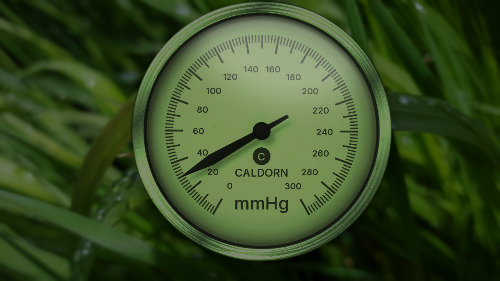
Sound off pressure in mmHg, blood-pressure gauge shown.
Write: 30 mmHg
